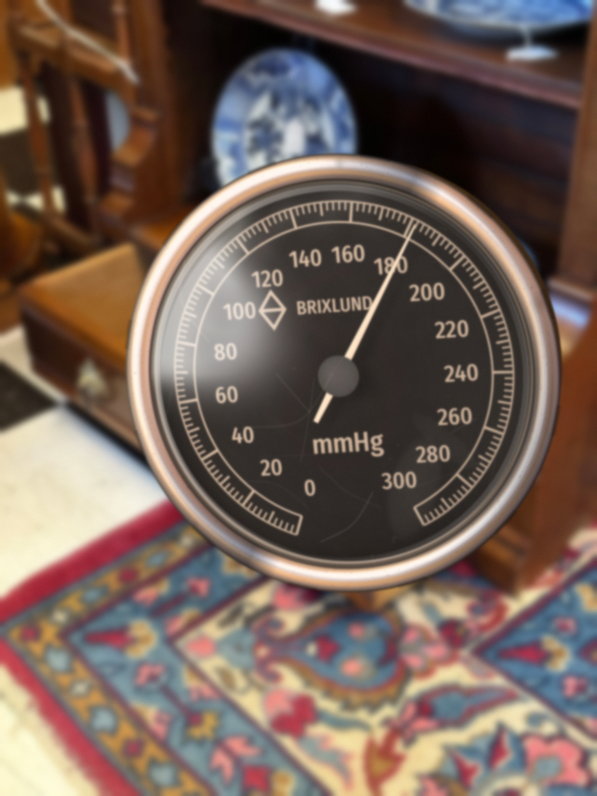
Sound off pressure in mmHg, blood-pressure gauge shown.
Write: 182 mmHg
